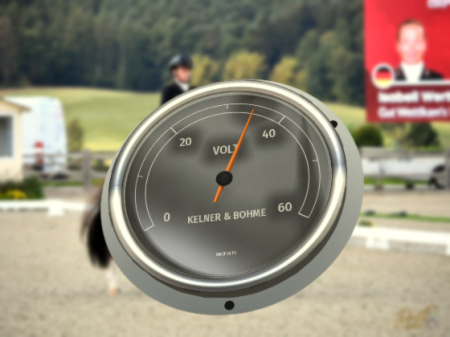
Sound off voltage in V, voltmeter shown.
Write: 35 V
